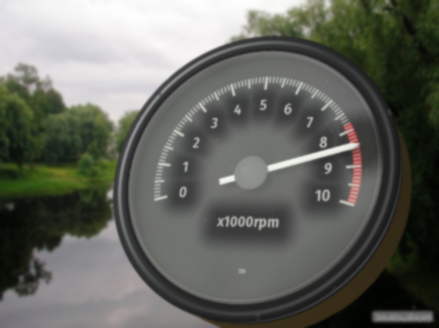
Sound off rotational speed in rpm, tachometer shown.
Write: 8500 rpm
